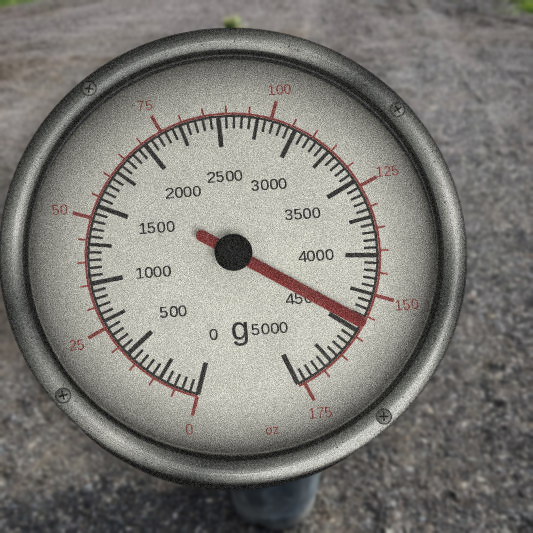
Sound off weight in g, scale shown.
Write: 4450 g
